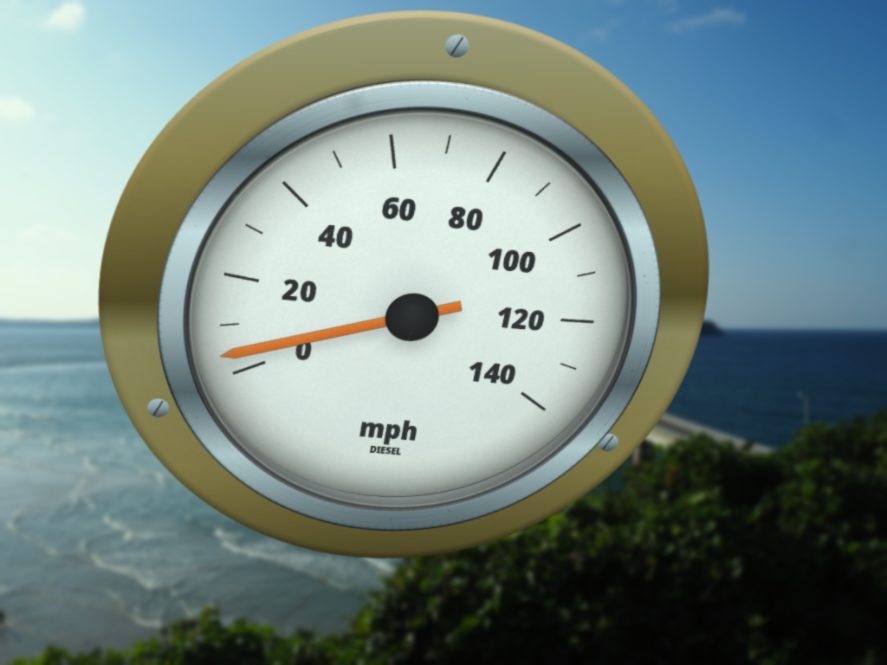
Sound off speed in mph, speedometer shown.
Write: 5 mph
